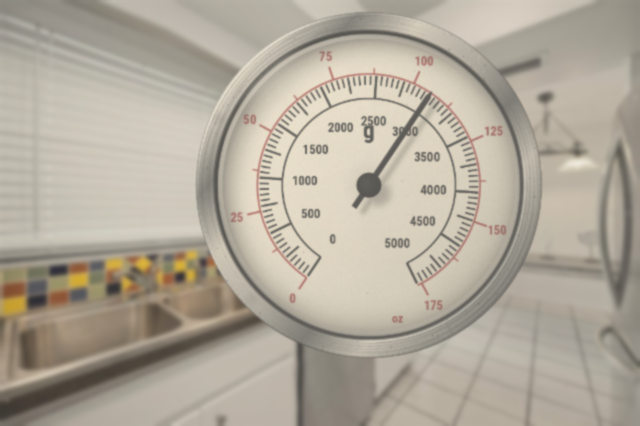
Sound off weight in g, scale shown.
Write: 3000 g
